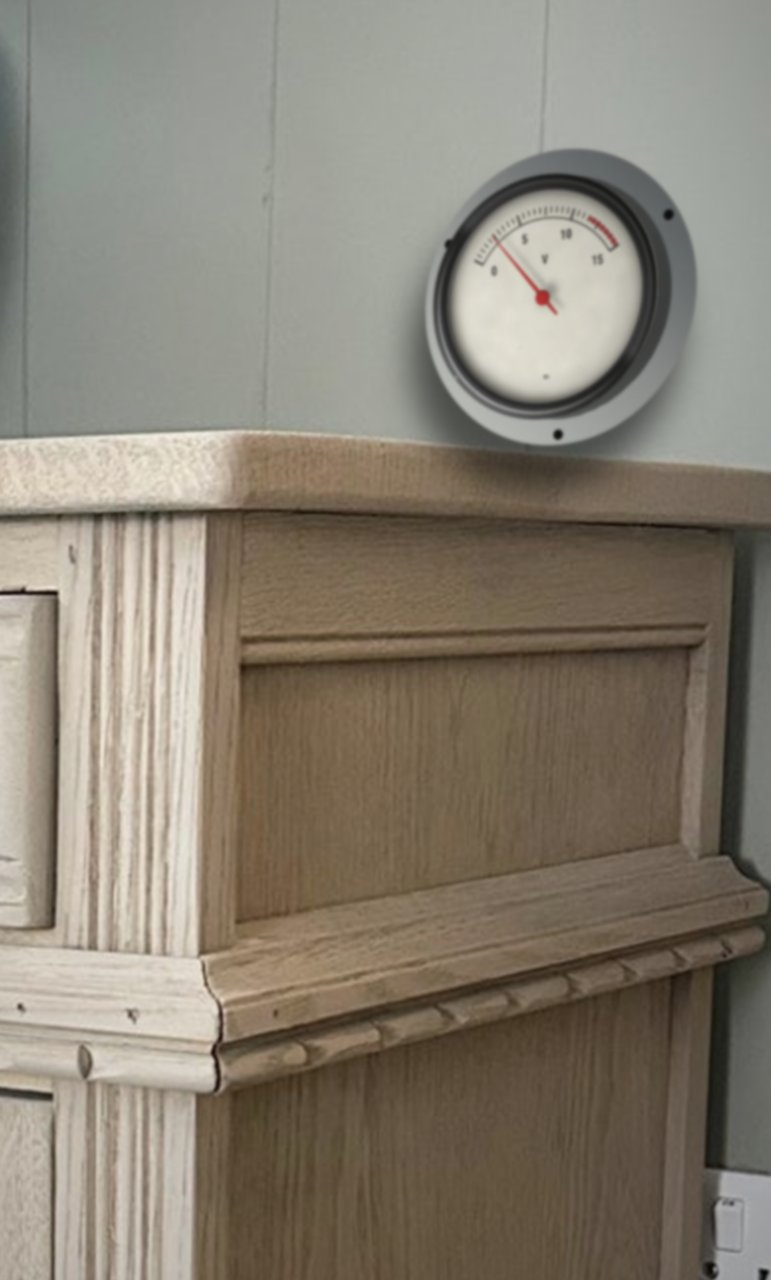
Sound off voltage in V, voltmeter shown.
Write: 2.5 V
